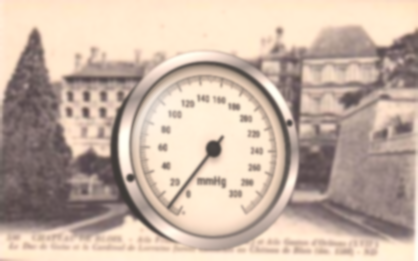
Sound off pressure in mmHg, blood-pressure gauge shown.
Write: 10 mmHg
